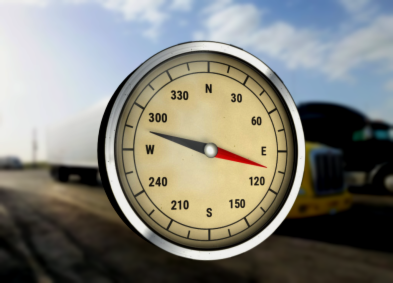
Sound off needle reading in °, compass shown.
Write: 105 °
